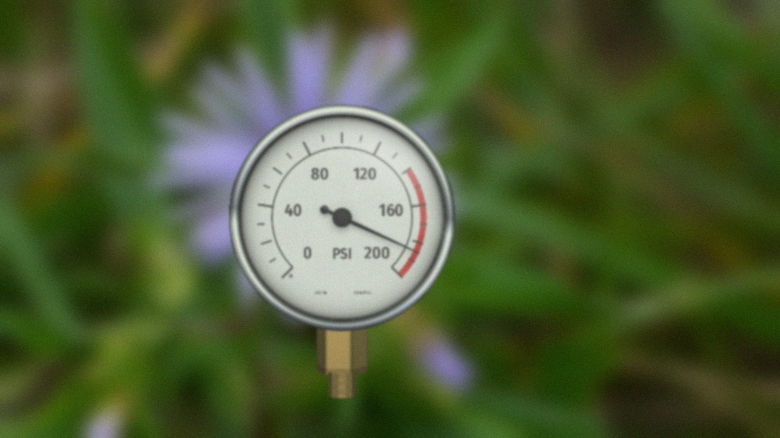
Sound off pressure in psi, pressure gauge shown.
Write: 185 psi
